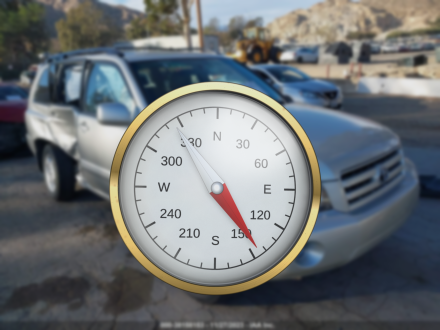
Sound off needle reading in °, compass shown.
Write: 145 °
